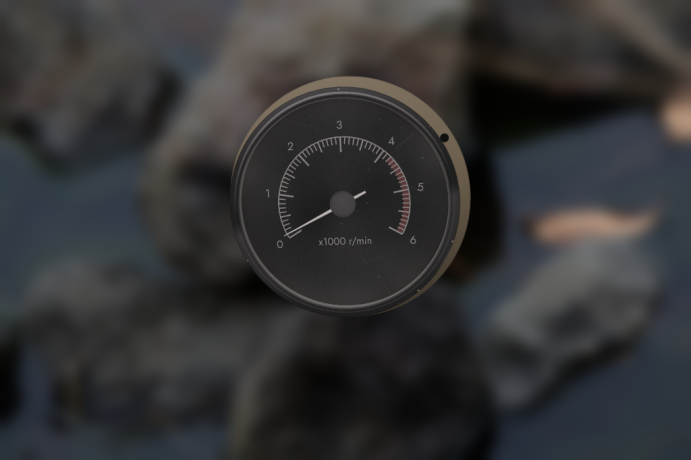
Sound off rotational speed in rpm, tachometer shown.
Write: 100 rpm
